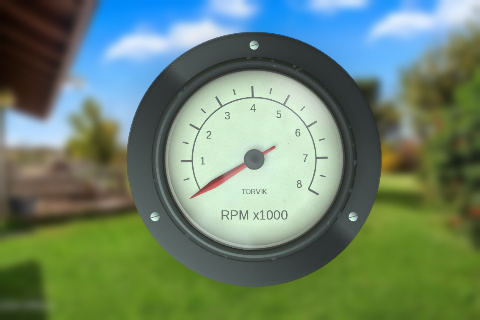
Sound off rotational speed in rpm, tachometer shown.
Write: 0 rpm
